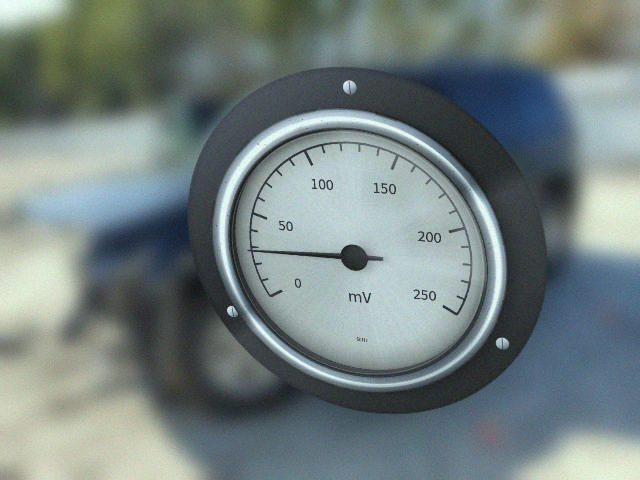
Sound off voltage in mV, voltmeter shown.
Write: 30 mV
